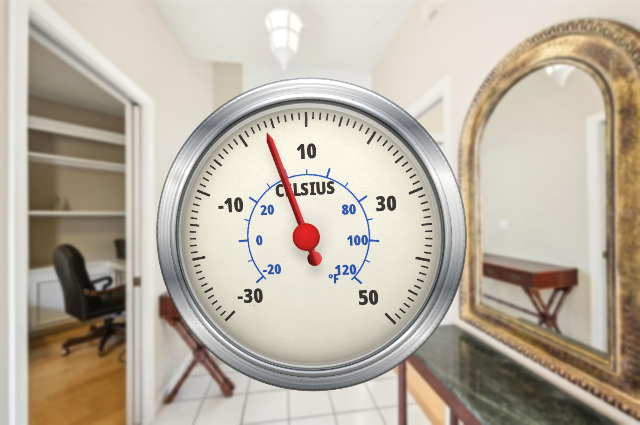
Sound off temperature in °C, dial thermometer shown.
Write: 4 °C
